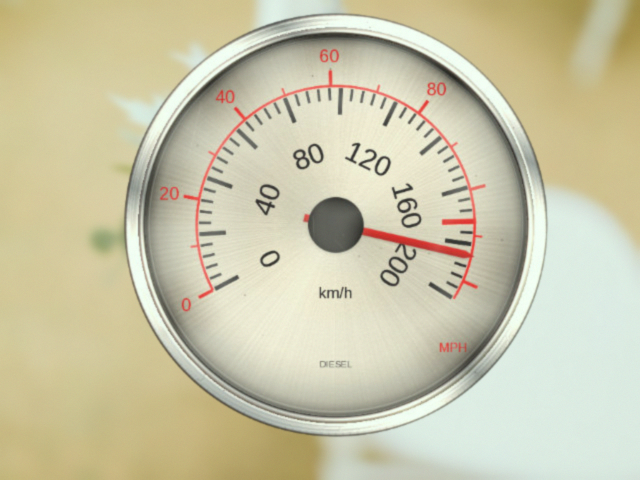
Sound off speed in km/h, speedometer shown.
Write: 184 km/h
